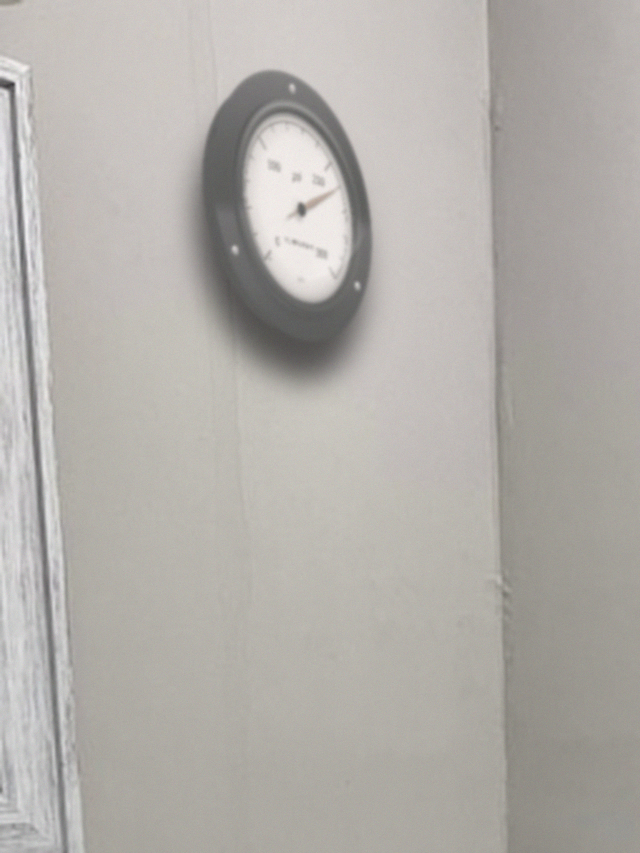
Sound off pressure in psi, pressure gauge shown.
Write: 220 psi
